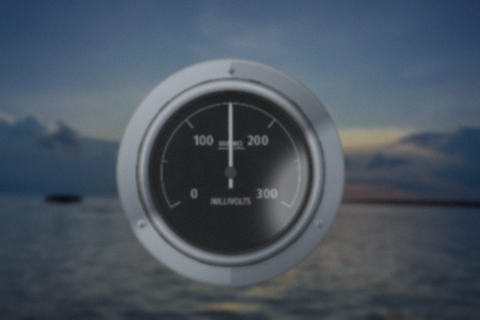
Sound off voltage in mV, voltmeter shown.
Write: 150 mV
